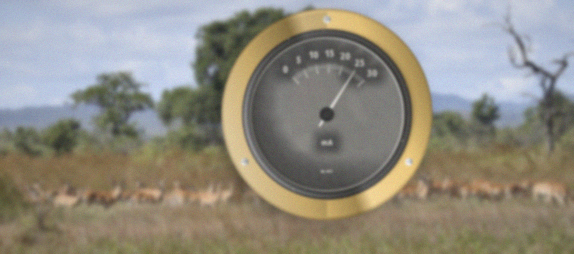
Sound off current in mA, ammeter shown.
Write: 25 mA
